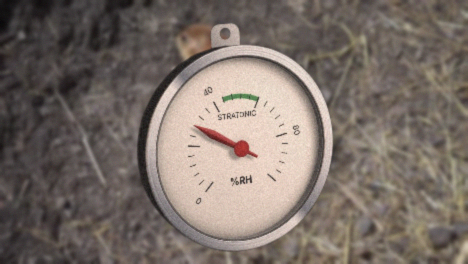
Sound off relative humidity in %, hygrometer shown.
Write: 28 %
